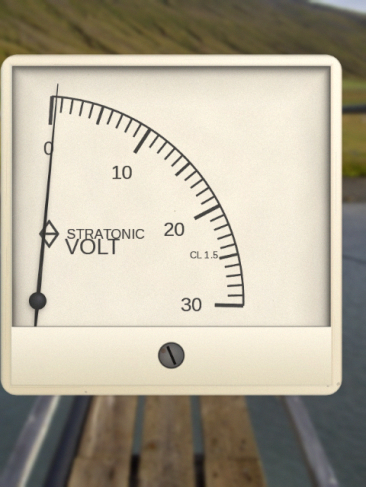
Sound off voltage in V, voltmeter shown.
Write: 0.5 V
